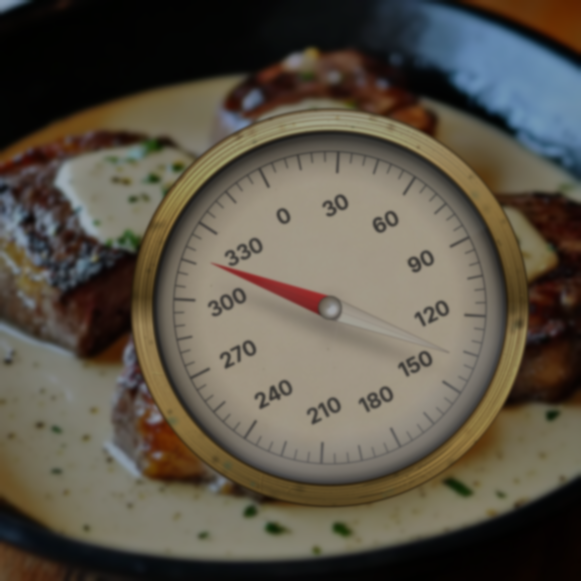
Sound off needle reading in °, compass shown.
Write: 317.5 °
